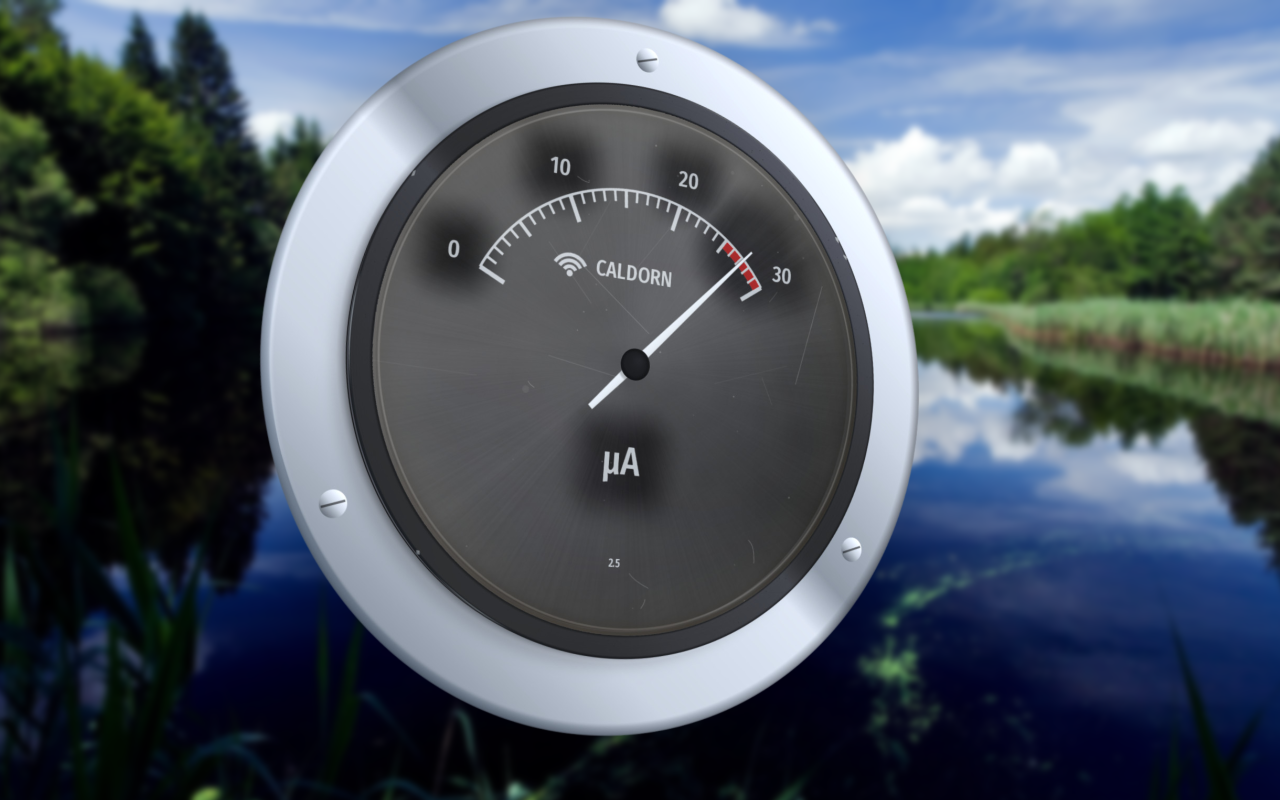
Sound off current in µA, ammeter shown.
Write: 27 µA
